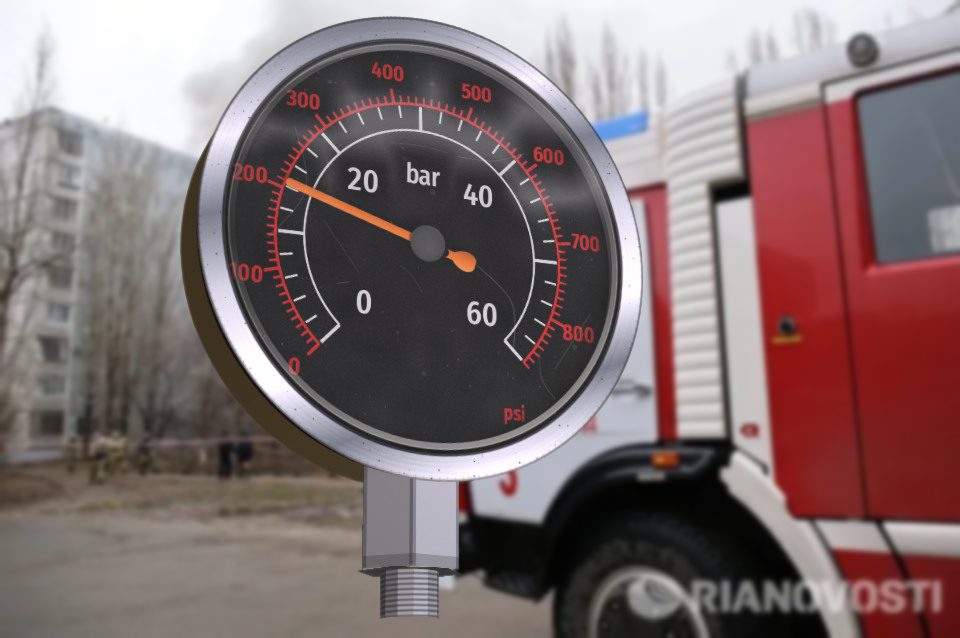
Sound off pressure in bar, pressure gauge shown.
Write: 14 bar
